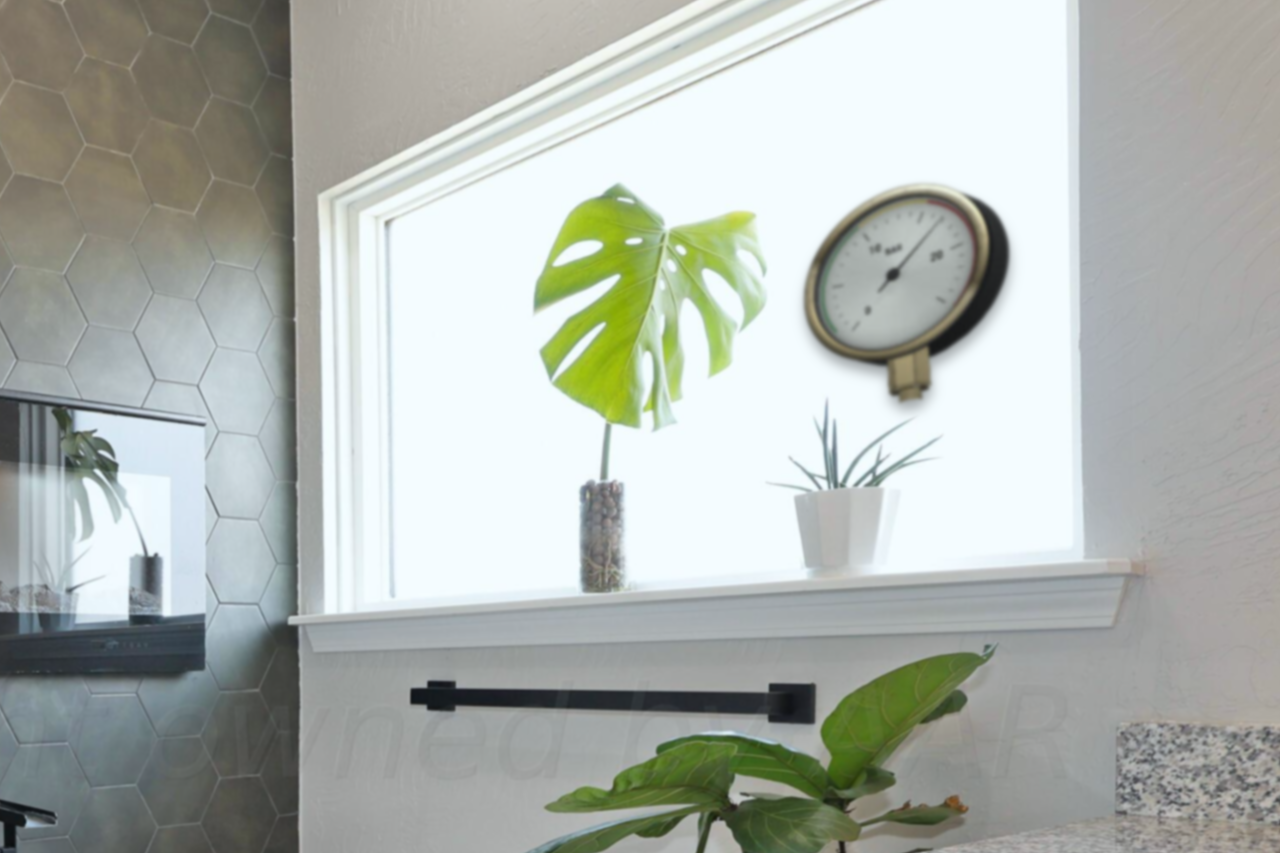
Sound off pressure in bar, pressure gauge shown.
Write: 17 bar
